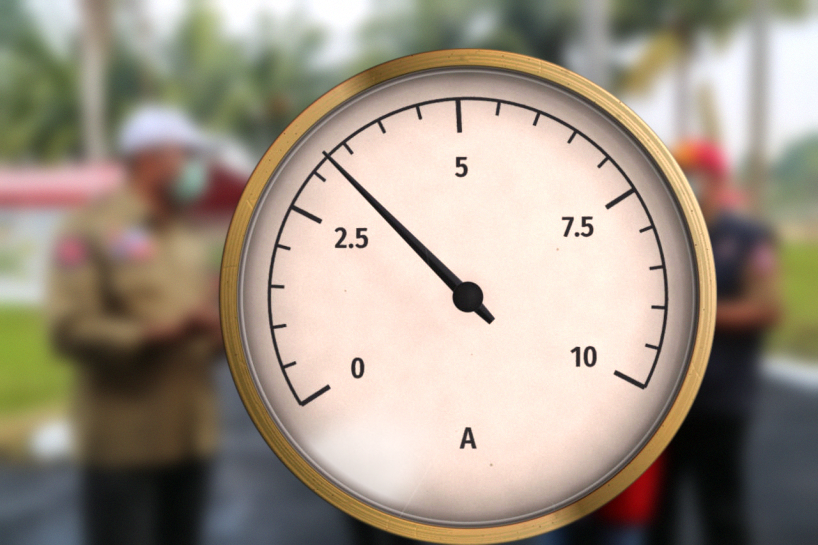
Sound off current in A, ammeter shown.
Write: 3.25 A
